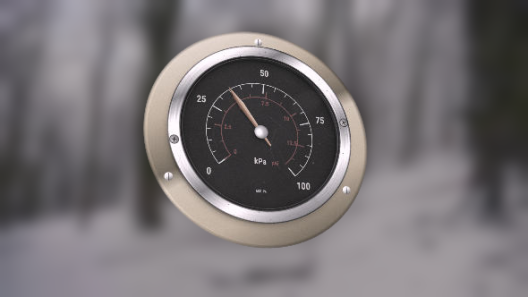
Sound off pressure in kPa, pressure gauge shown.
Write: 35 kPa
